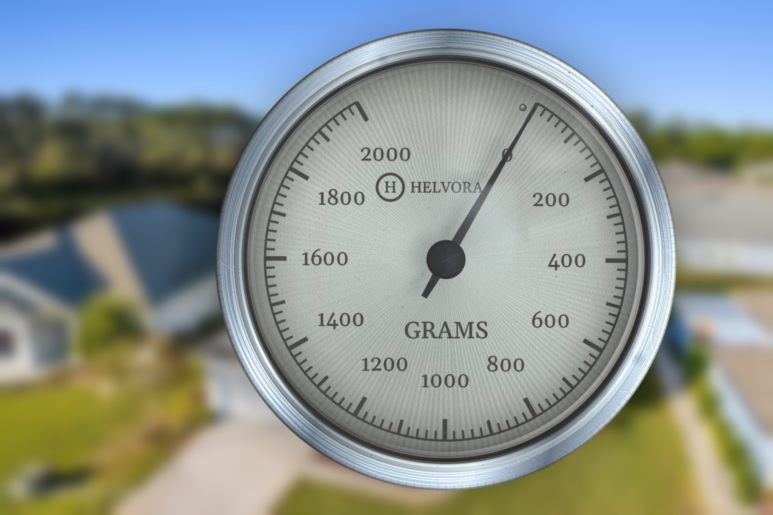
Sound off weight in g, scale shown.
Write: 0 g
